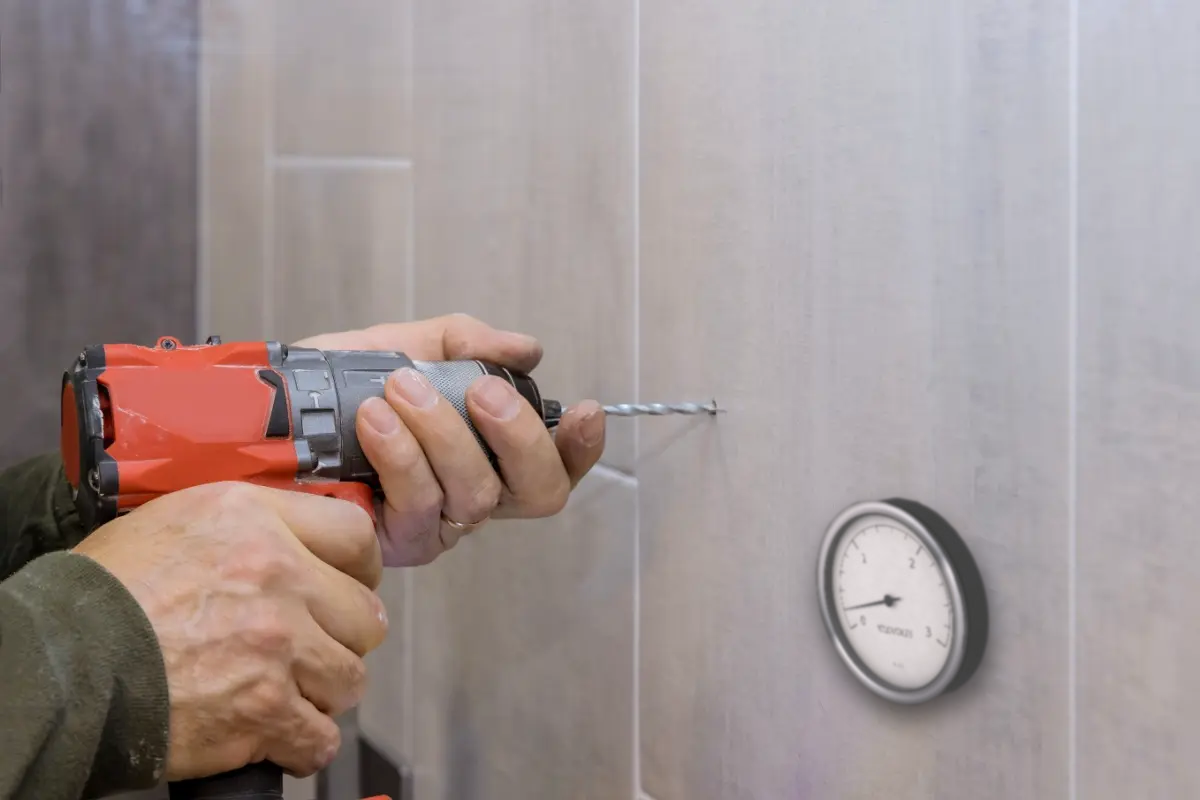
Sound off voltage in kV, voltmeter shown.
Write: 0.2 kV
